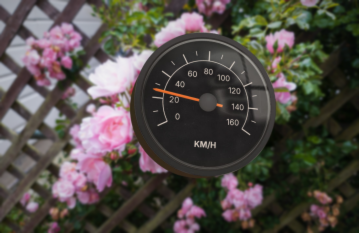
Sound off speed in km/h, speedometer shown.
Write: 25 km/h
